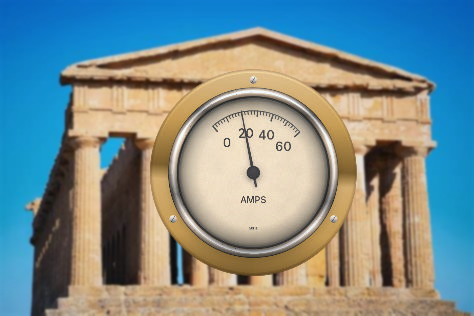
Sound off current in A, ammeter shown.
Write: 20 A
